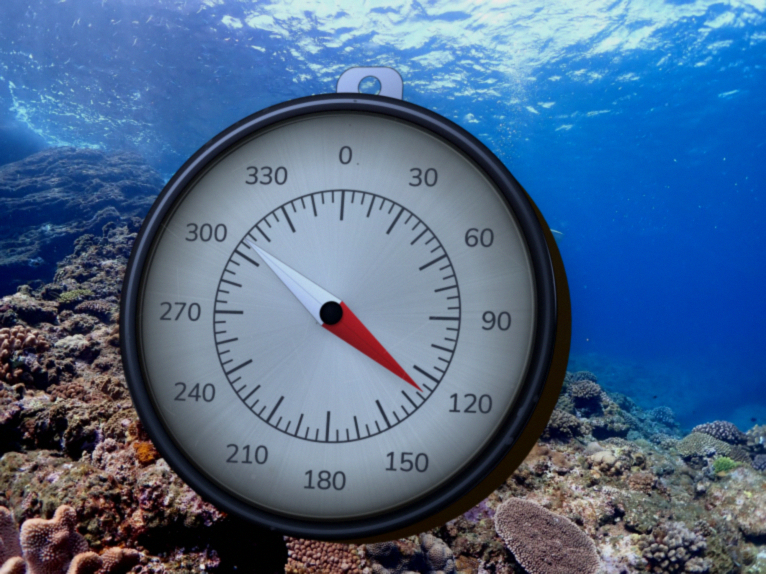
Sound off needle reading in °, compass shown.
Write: 127.5 °
